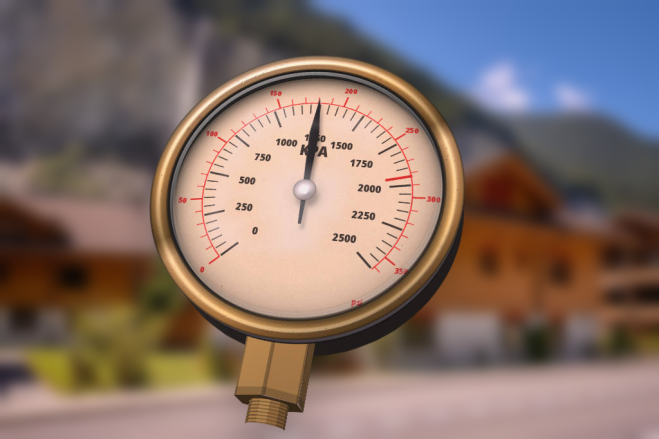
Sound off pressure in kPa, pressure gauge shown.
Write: 1250 kPa
